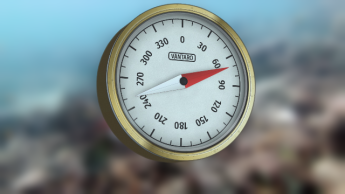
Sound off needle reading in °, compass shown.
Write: 70 °
